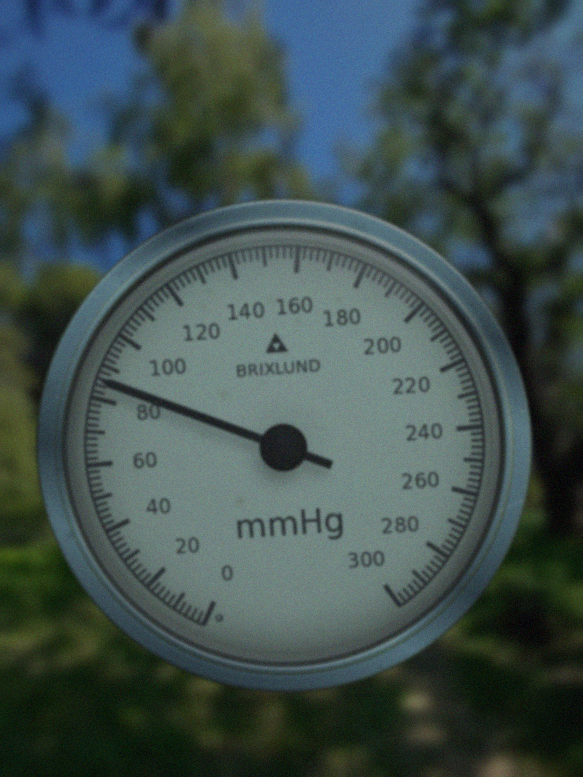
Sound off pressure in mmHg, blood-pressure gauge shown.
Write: 86 mmHg
